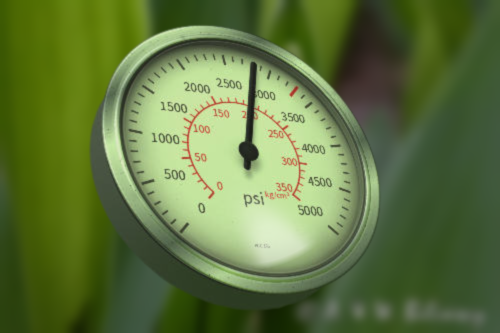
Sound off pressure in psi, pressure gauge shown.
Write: 2800 psi
